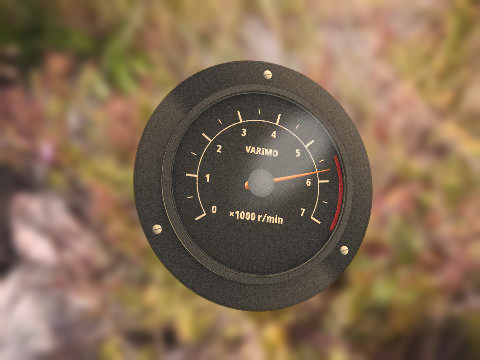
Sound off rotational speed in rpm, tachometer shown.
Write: 5750 rpm
